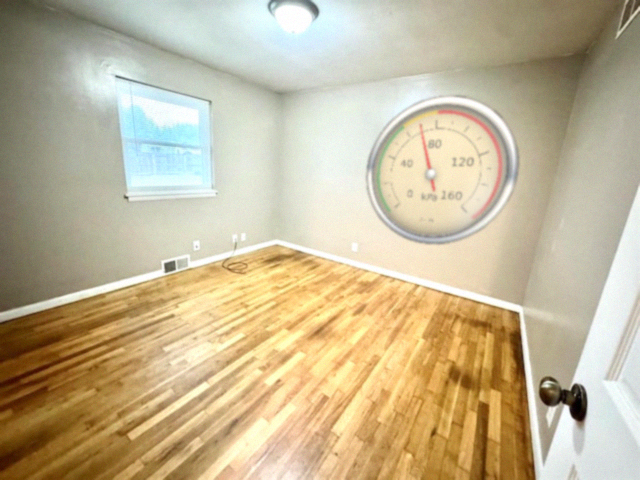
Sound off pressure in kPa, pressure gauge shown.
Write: 70 kPa
